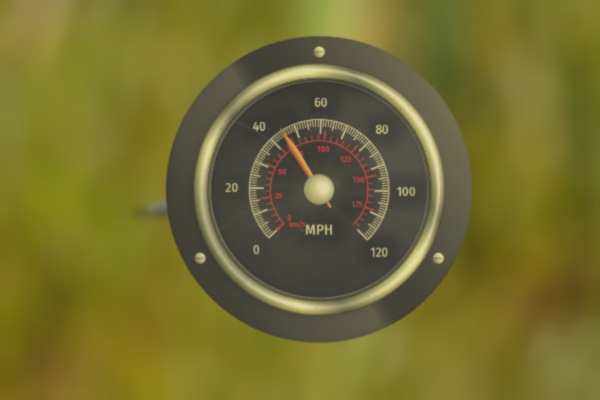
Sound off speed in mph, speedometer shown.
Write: 45 mph
